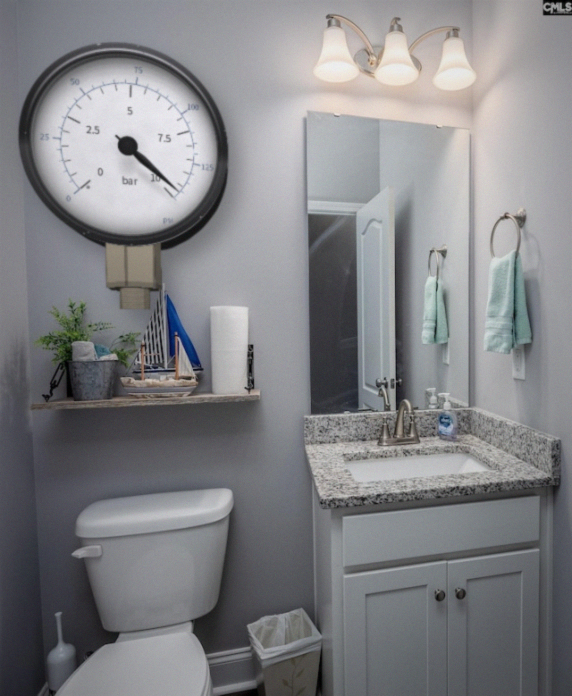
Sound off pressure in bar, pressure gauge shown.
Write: 9.75 bar
